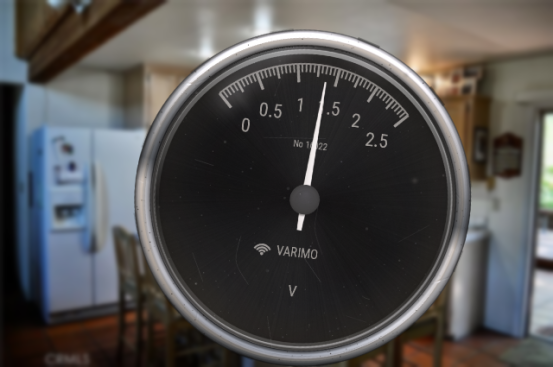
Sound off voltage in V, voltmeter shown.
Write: 1.35 V
